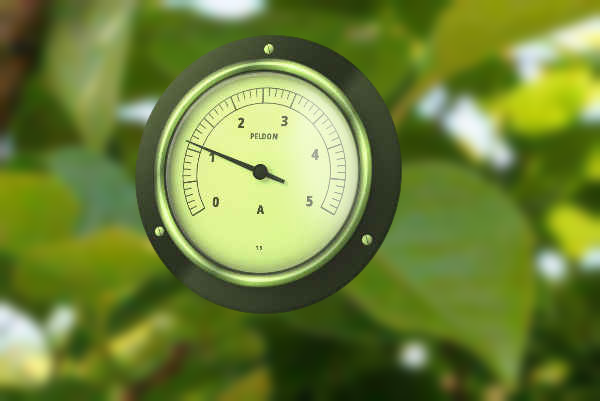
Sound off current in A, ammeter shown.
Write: 1.1 A
